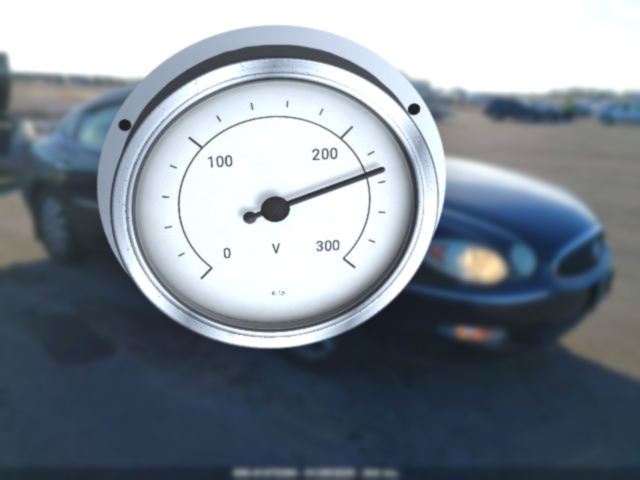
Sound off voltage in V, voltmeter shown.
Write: 230 V
